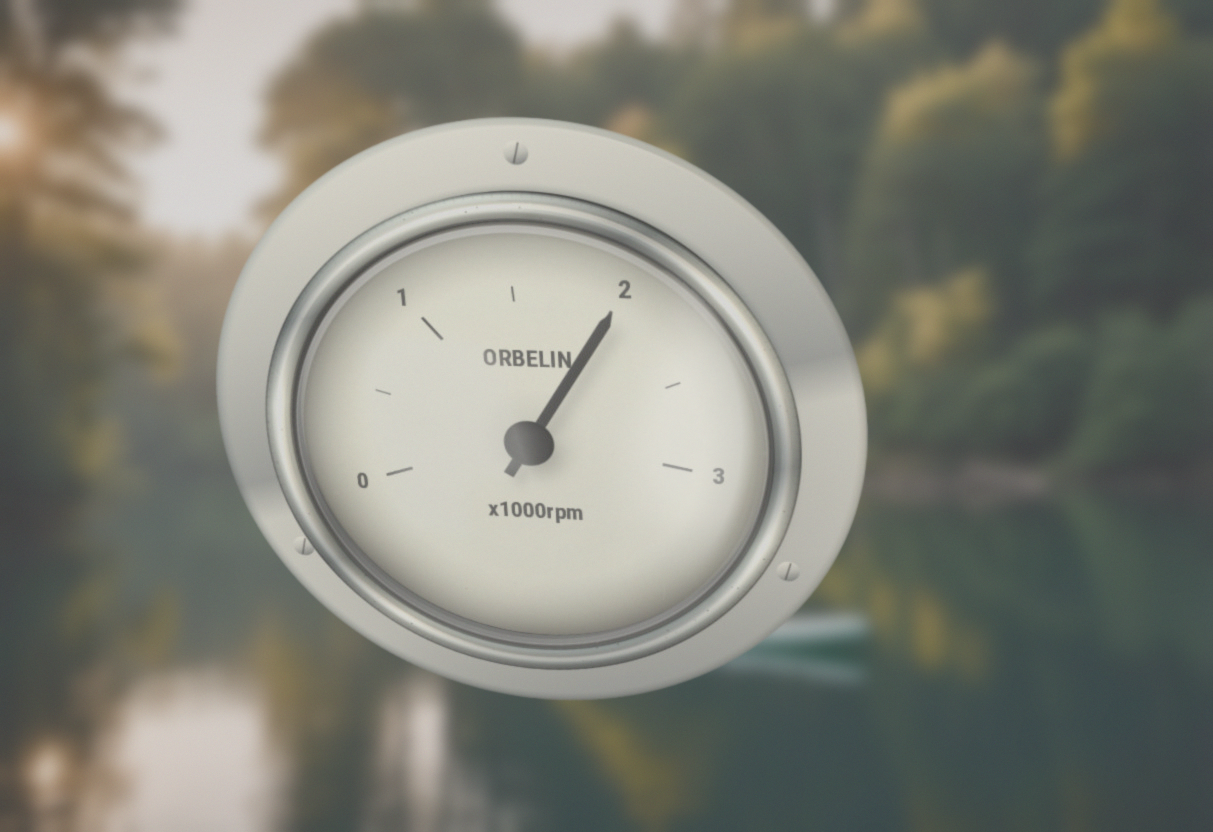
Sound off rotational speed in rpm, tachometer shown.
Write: 2000 rpm
